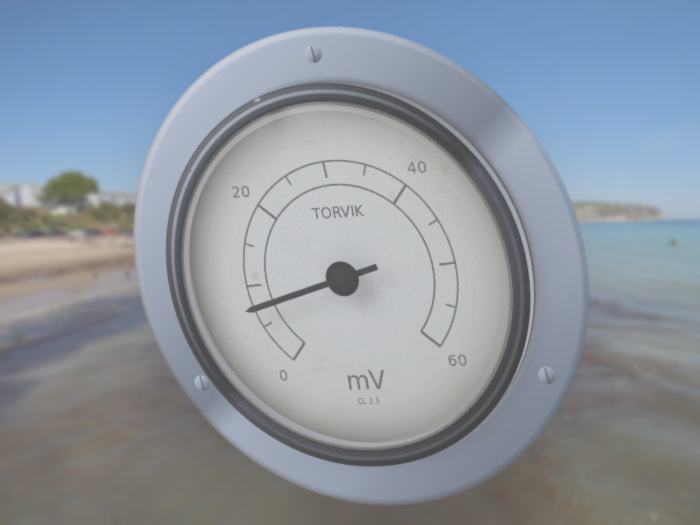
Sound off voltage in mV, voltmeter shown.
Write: 7.5 mV
